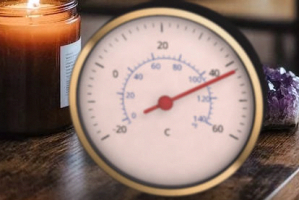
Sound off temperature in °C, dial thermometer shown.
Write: 42 °C
